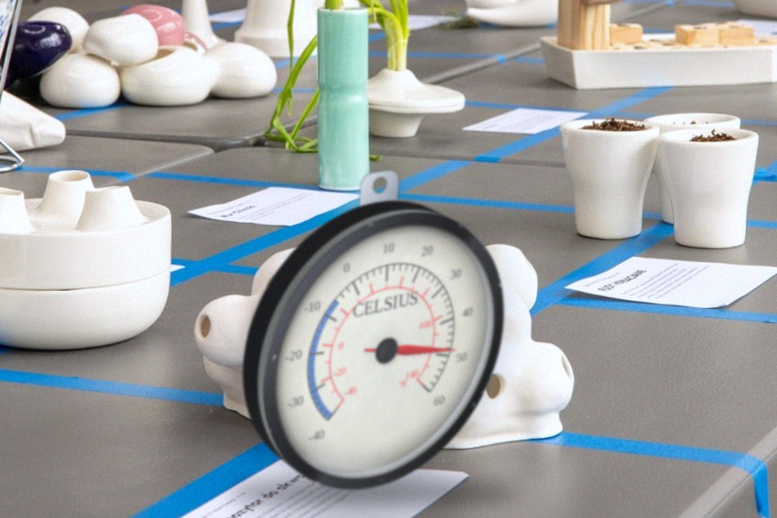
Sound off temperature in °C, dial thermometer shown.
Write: 48 °C
